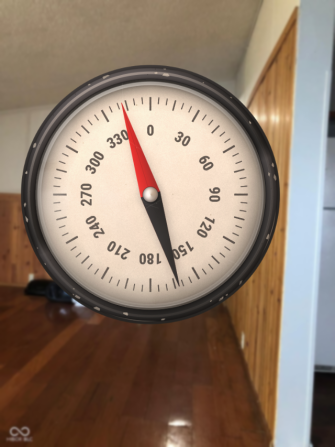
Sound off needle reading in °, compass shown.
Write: 342.5 °
